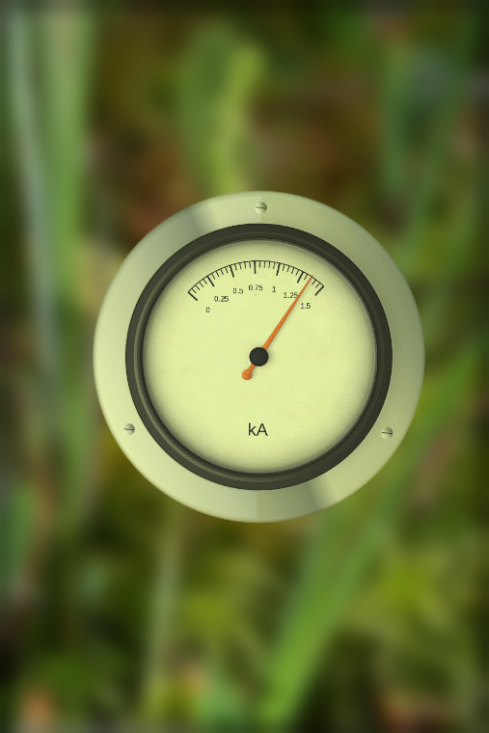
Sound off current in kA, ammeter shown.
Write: 1.35 kA
